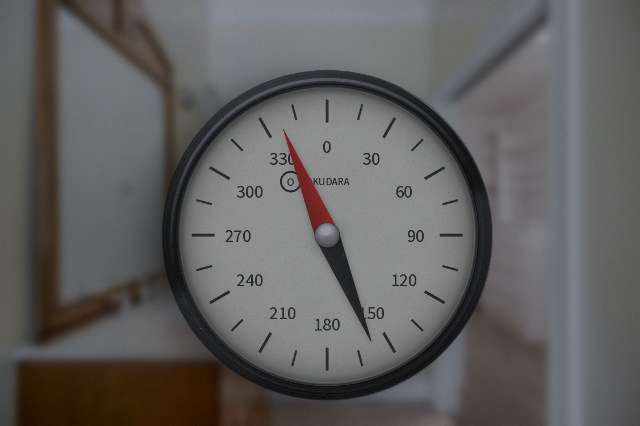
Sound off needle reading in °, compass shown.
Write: 337.5 °
